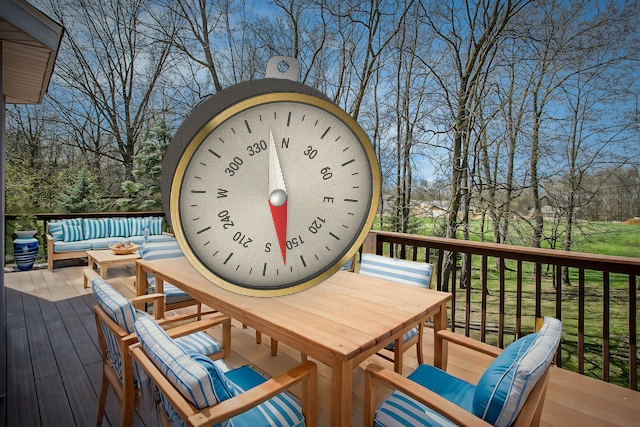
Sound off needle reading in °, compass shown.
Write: 165 °
